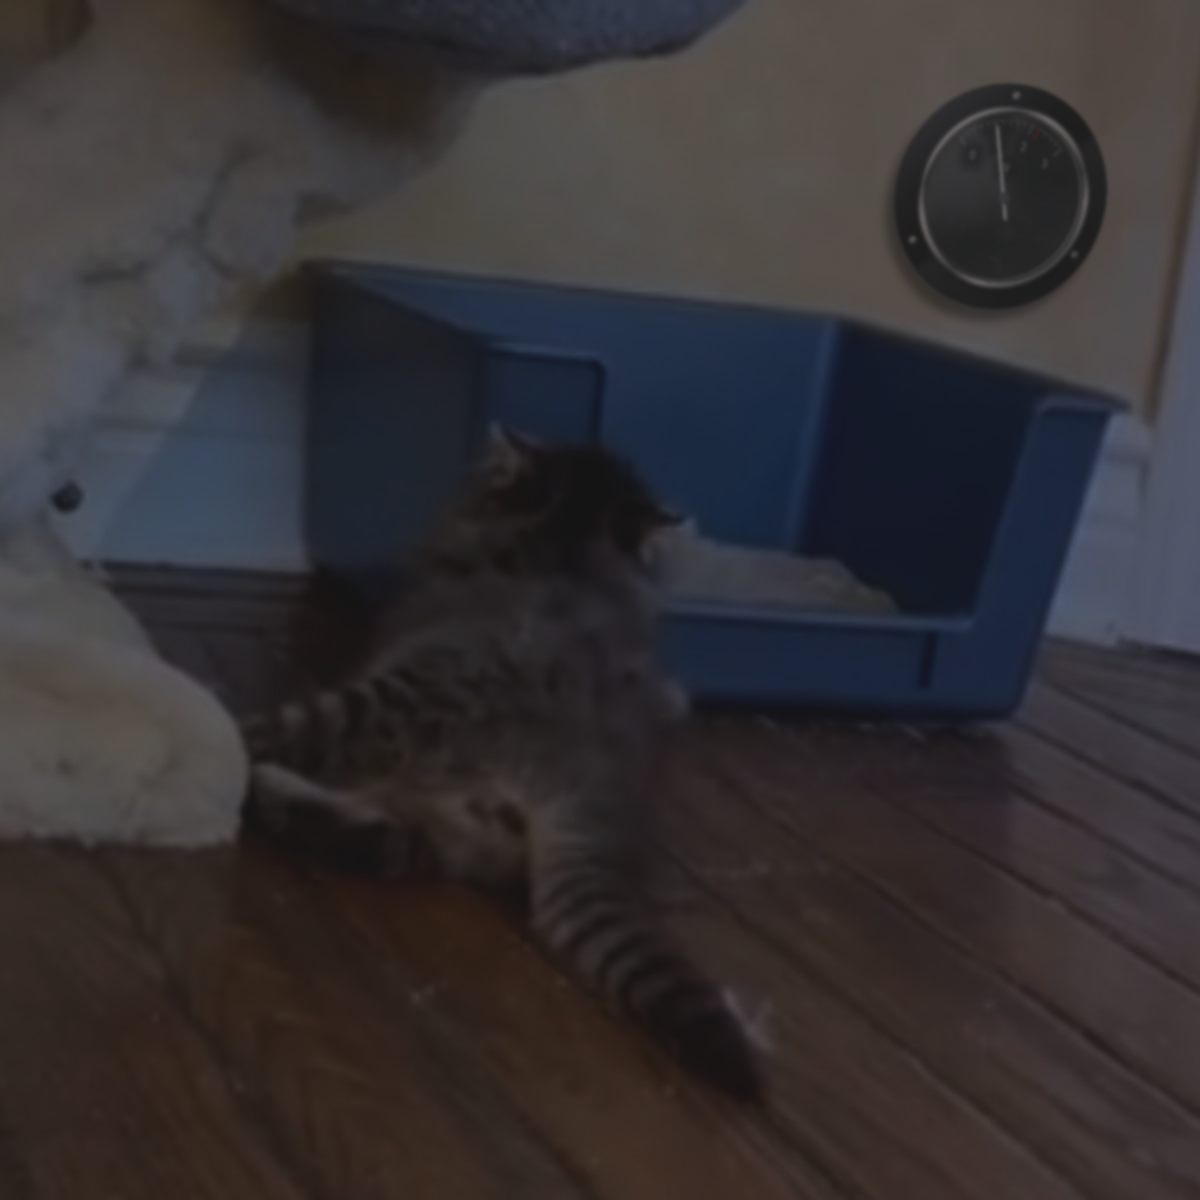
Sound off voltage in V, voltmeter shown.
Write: 1 V
